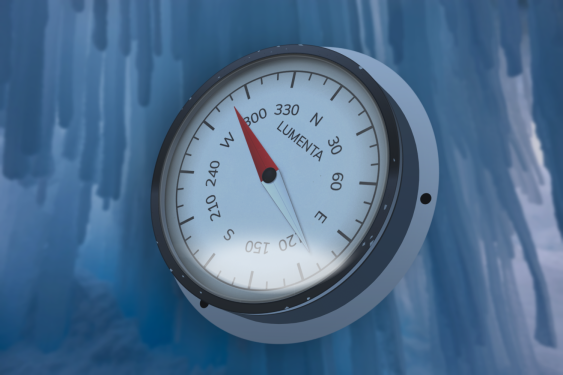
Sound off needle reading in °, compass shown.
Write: 290 °
